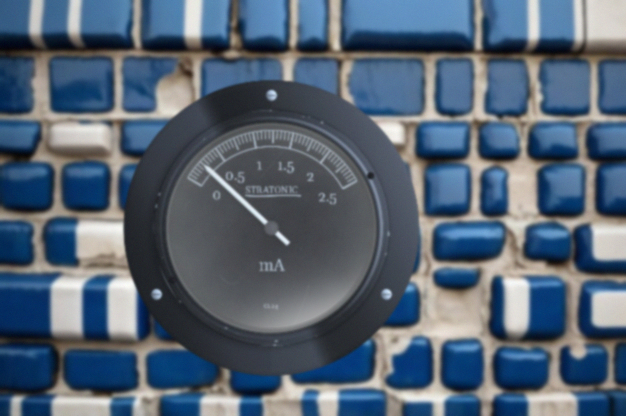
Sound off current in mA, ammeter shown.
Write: 0.25 mA
